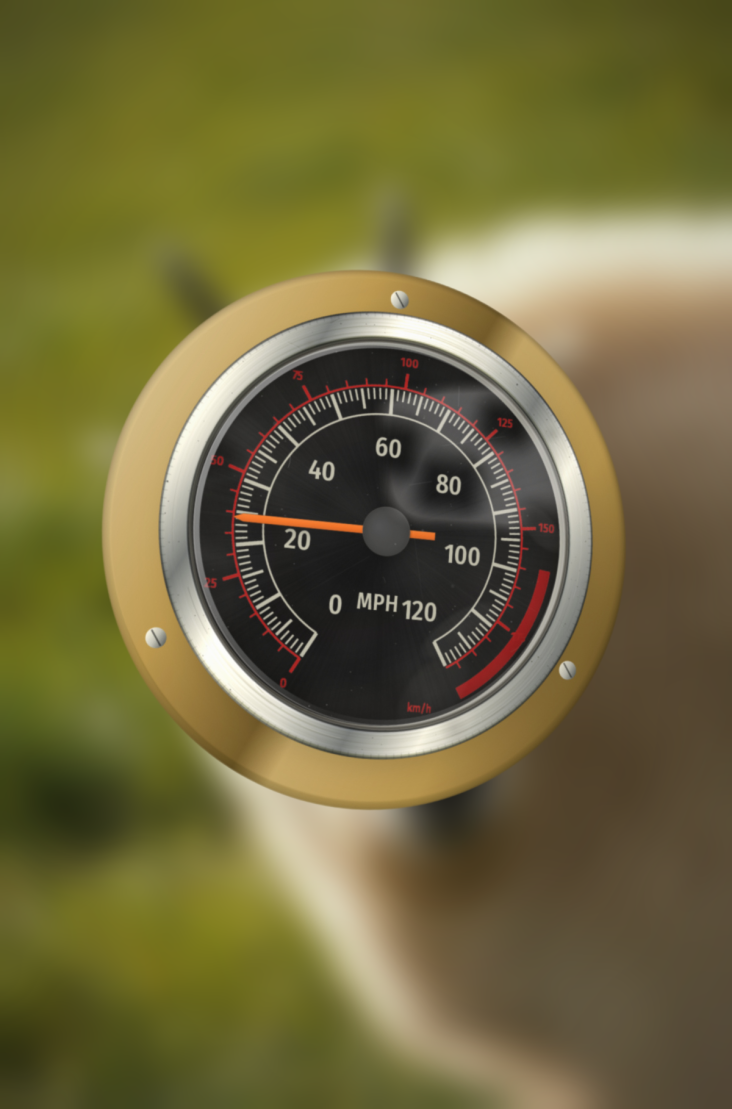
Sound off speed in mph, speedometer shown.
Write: 24 mph
